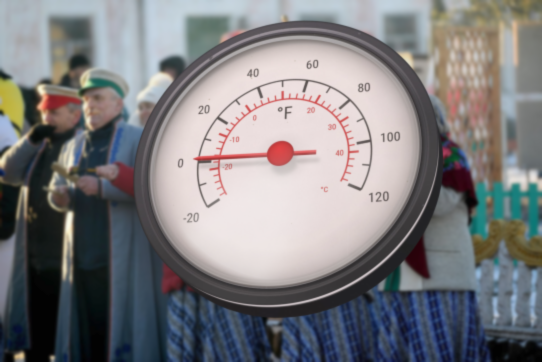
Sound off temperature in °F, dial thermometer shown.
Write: 0 °F
